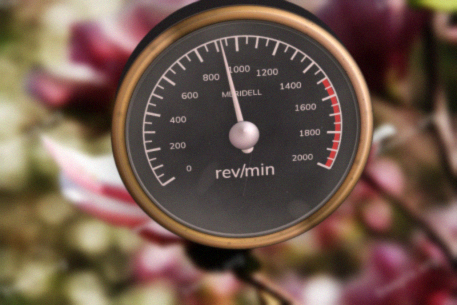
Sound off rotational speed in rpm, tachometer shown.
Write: 925 rpm
